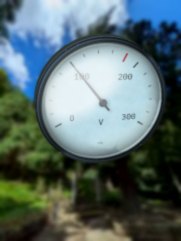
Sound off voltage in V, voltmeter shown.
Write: 100 V
